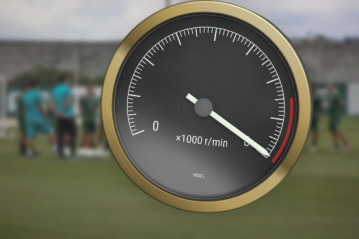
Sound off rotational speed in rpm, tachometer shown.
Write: 7900 rpm
